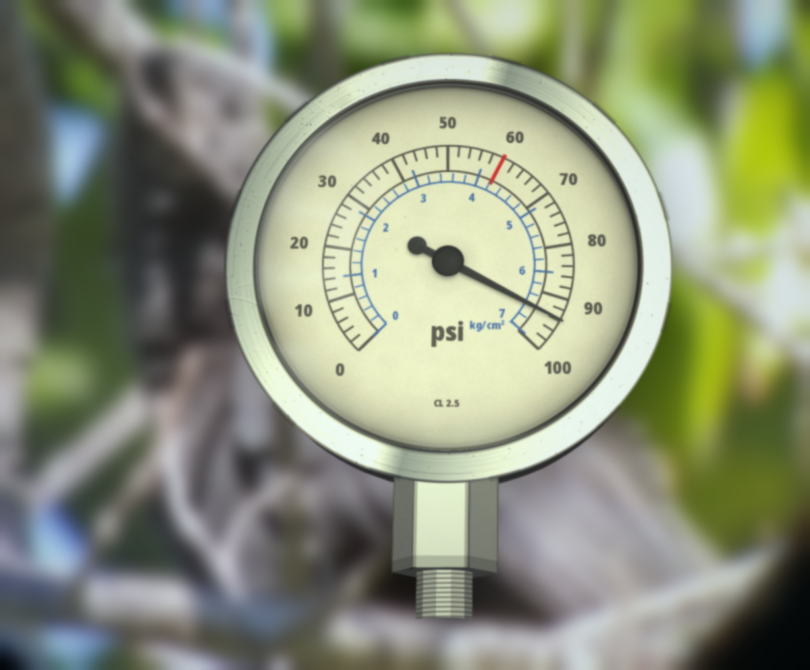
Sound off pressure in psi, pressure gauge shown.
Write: 94 psi
